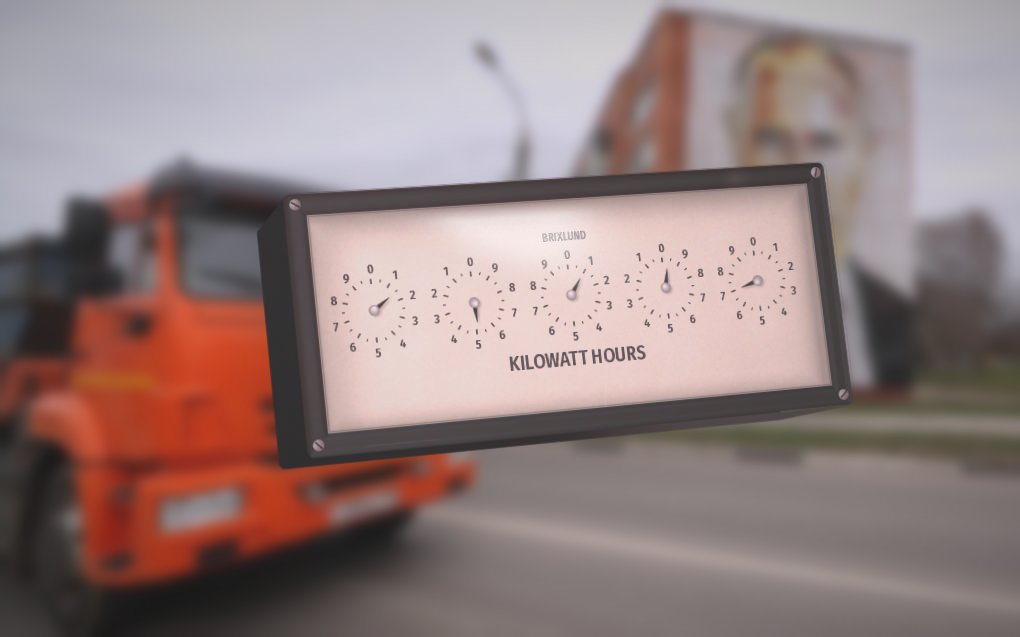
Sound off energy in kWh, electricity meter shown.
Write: 15097 kWh
